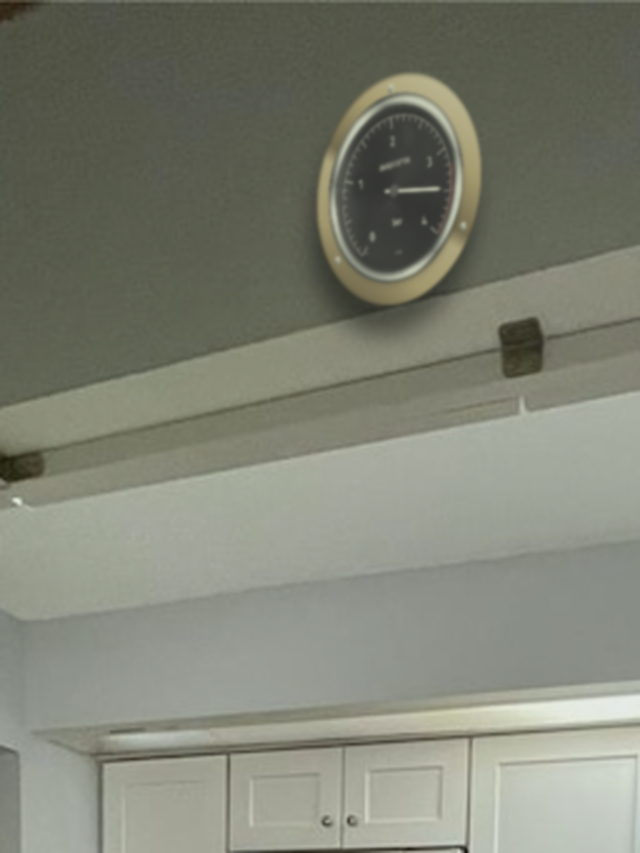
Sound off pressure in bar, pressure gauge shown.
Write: 3.5 bar
